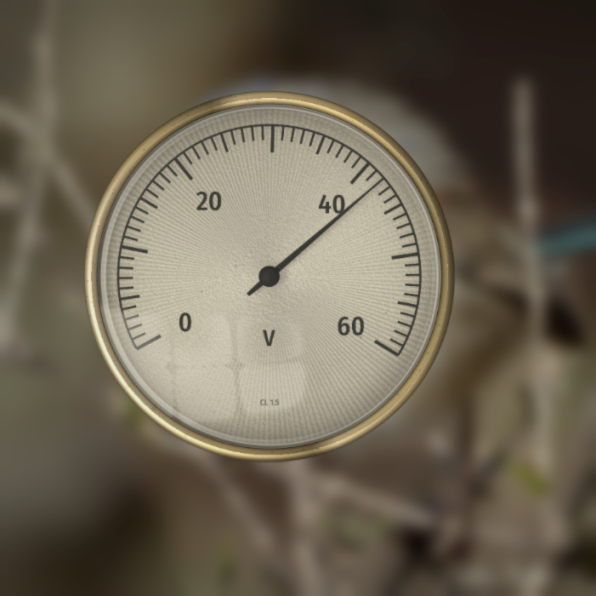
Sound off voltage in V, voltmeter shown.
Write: 42 V
